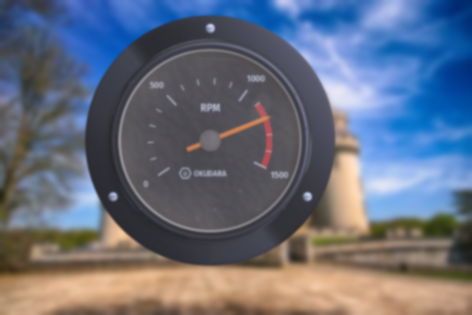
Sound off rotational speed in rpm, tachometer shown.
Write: 1200 rpm
